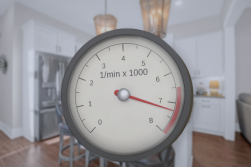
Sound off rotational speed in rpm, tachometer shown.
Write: 7250 rpm
